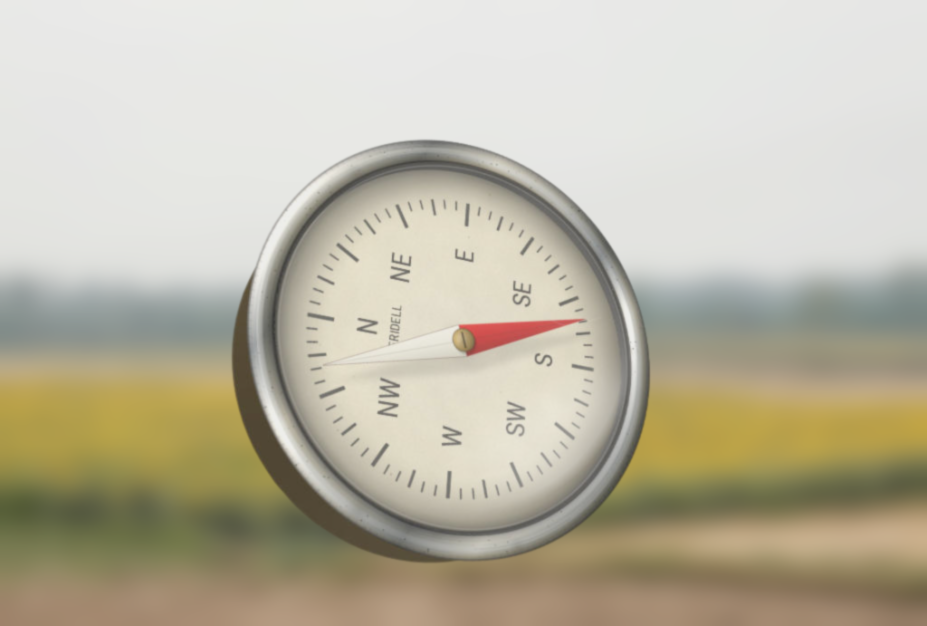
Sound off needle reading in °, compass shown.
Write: 160 °
